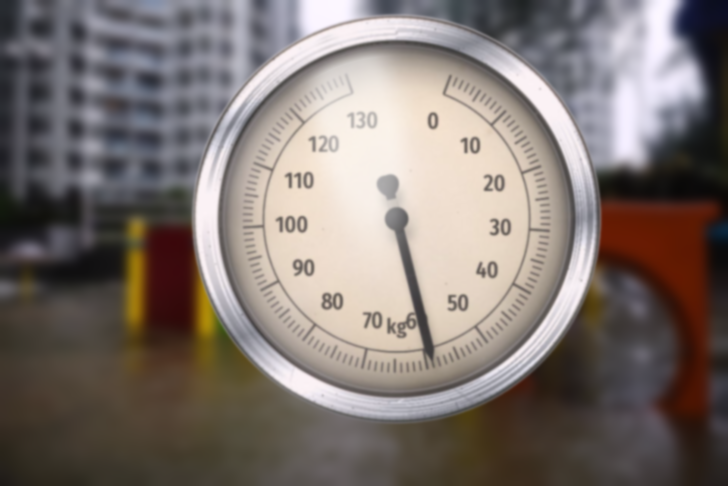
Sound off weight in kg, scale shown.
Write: 59 kg
